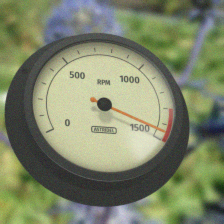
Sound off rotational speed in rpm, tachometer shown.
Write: 1450 rpm
